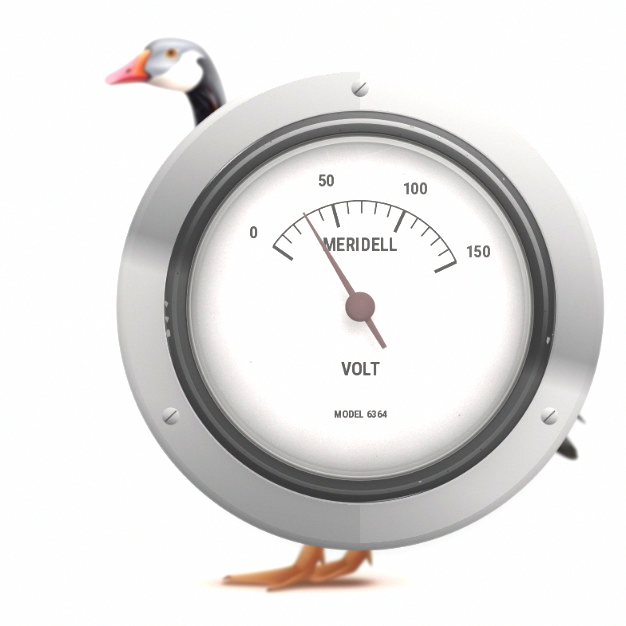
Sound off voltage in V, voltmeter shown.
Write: 30 V
